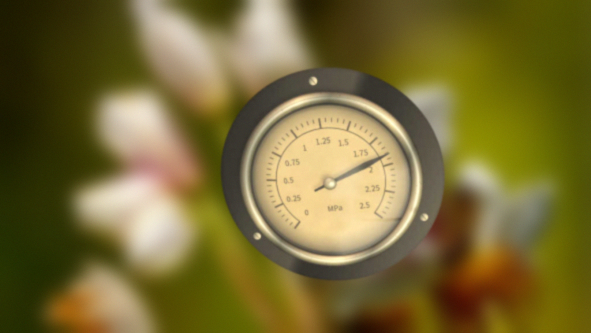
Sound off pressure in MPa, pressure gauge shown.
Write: 1.9 MPa
